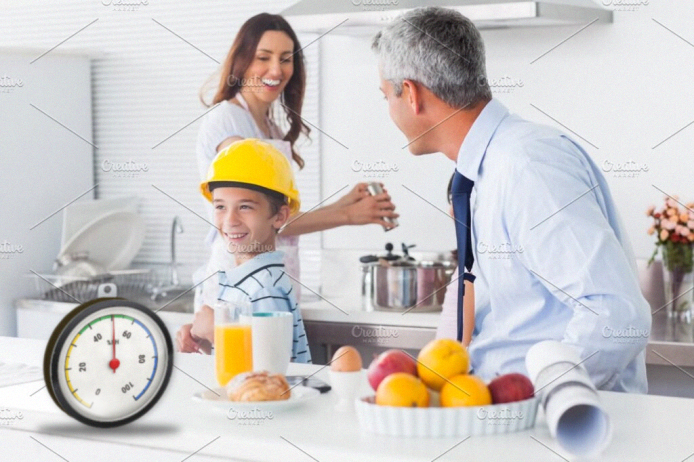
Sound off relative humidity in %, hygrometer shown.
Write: 50 %
